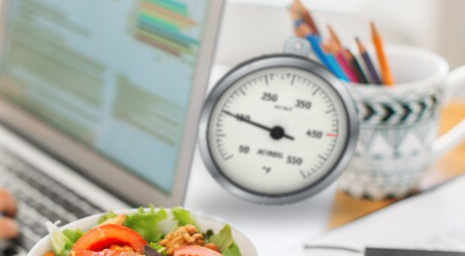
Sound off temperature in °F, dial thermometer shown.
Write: 150 °F
